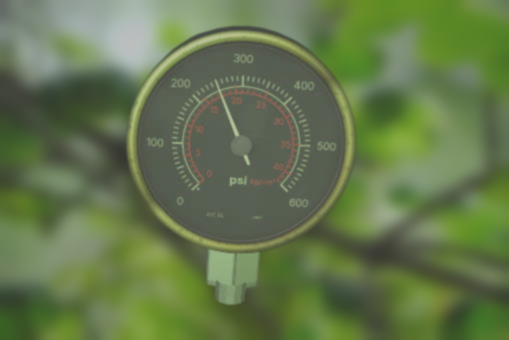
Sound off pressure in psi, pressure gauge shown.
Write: 250 psi
